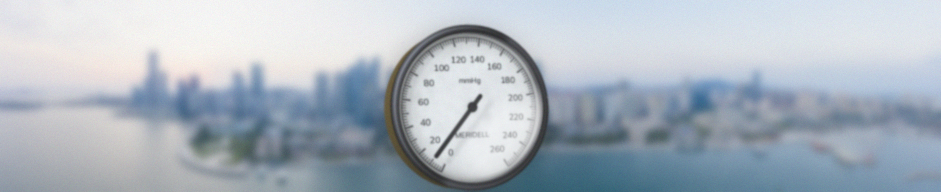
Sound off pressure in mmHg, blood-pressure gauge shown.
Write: 10 mmHg
